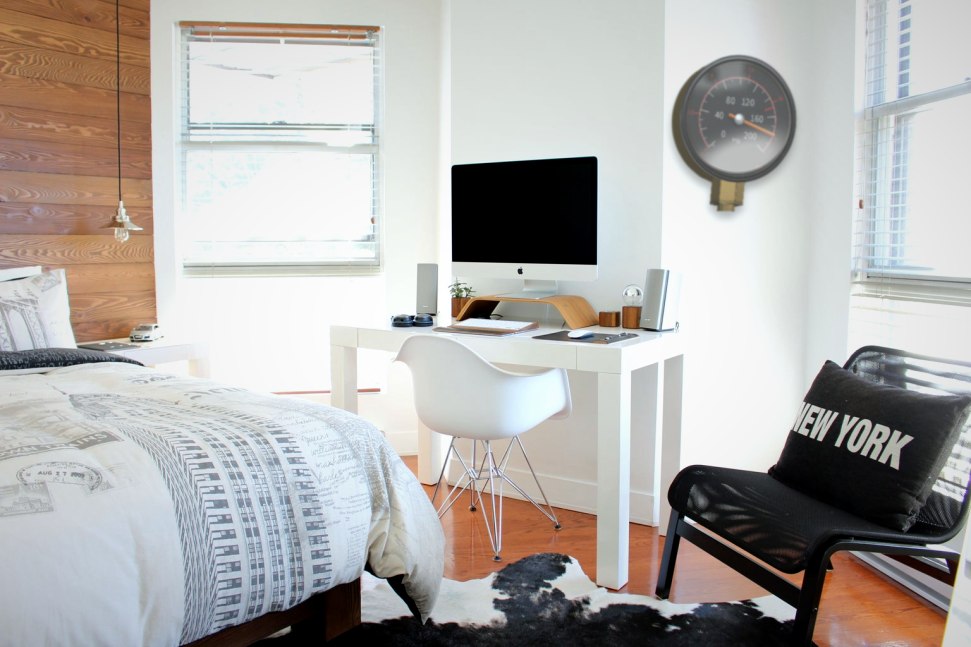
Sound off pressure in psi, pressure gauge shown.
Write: 180 psi
